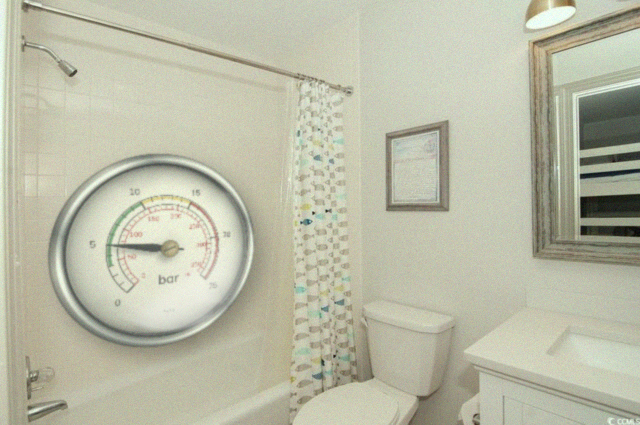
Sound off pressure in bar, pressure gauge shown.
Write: 5 bar
